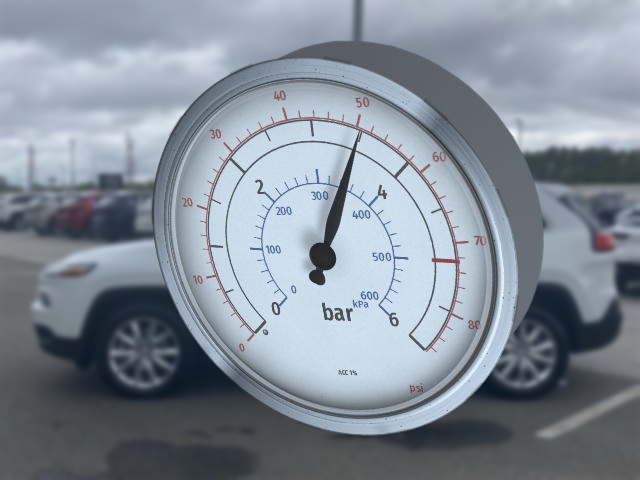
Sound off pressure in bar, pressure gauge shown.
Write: 3.5 bar
